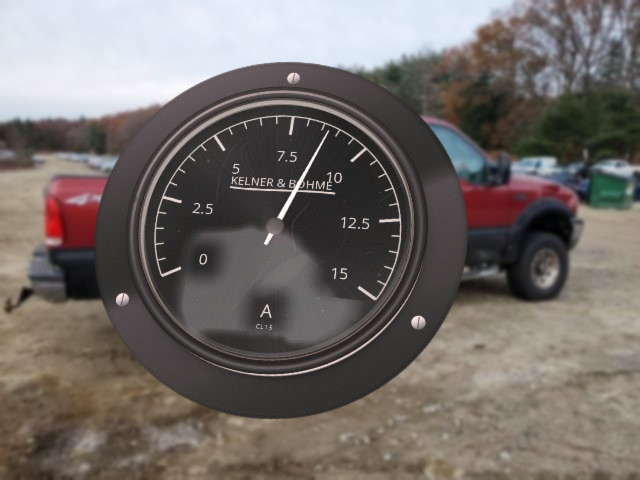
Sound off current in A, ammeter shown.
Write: 8.75 A
